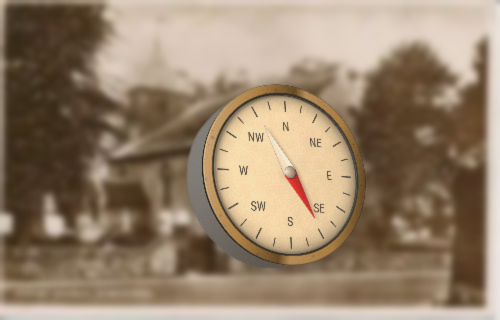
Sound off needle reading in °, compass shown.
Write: 150 °
